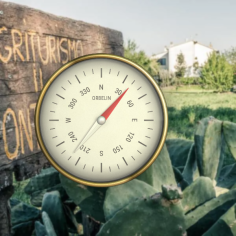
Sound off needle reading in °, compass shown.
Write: 40 °
